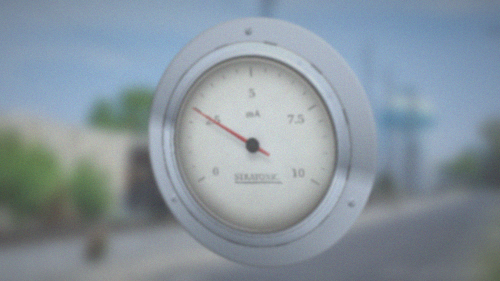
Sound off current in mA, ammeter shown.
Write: 2.5 mA
